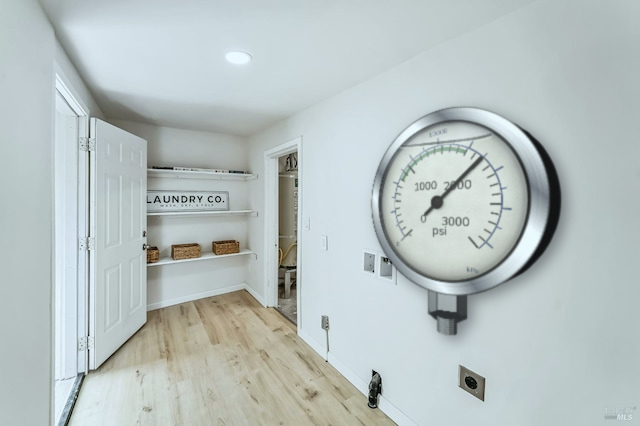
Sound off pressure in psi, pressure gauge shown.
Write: 2000 psi
